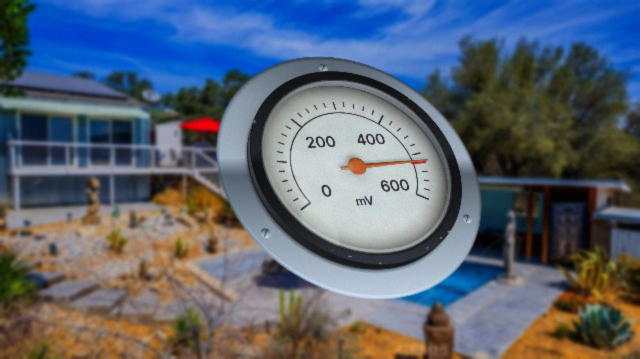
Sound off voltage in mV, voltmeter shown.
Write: 520 mV
